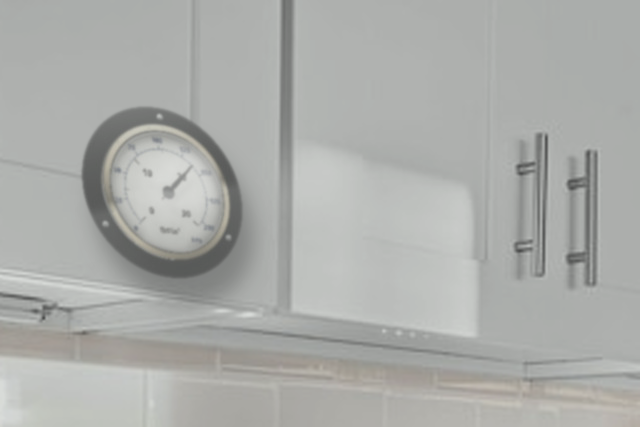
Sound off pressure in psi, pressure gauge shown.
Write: 20 psi
